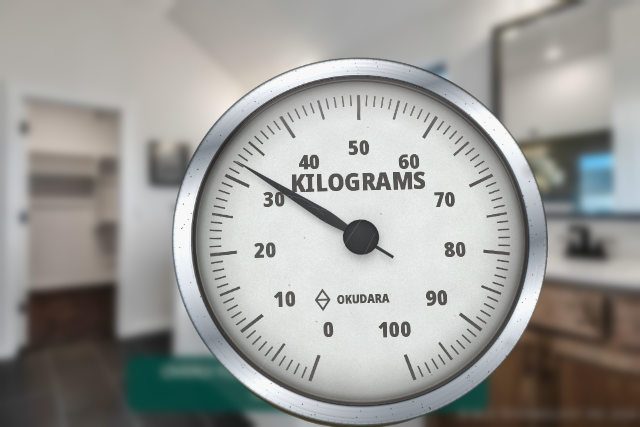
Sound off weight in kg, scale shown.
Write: 32 kg
